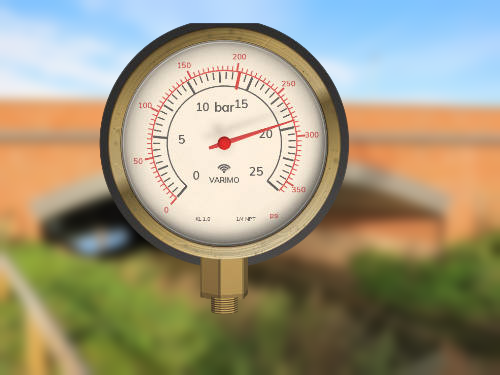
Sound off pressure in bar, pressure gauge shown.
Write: 19.5 bar
